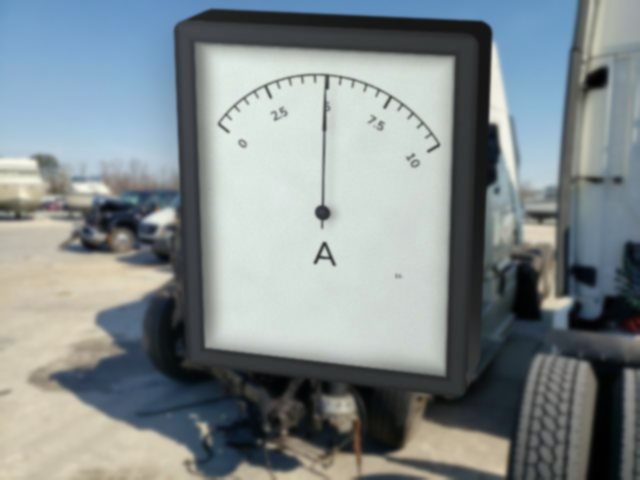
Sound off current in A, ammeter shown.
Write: 5 A
